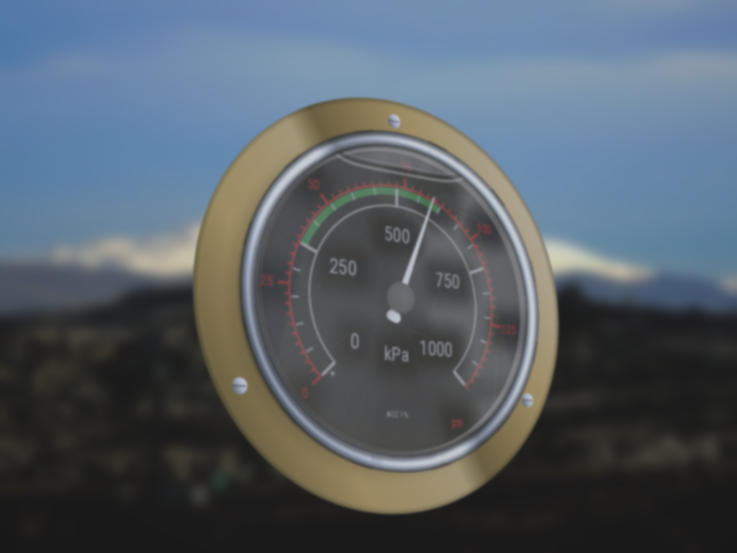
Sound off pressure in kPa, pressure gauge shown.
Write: 575 kPa
